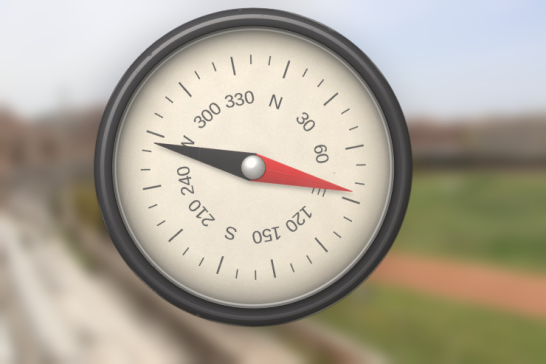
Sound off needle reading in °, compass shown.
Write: 85 °
